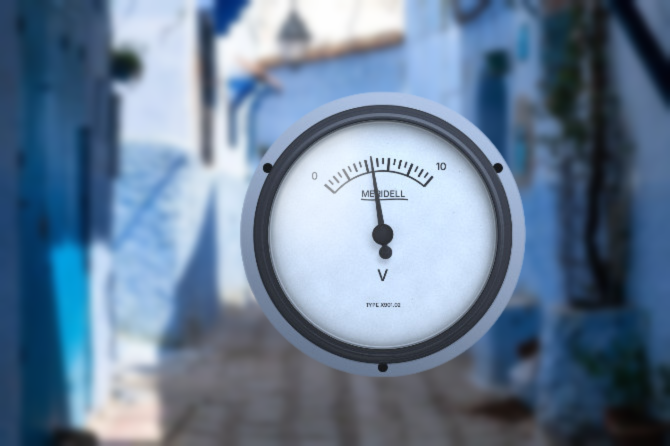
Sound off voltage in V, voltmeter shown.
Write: 4.5 V
